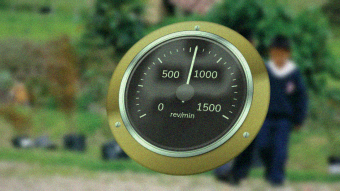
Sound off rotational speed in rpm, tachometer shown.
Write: 800 rpm
